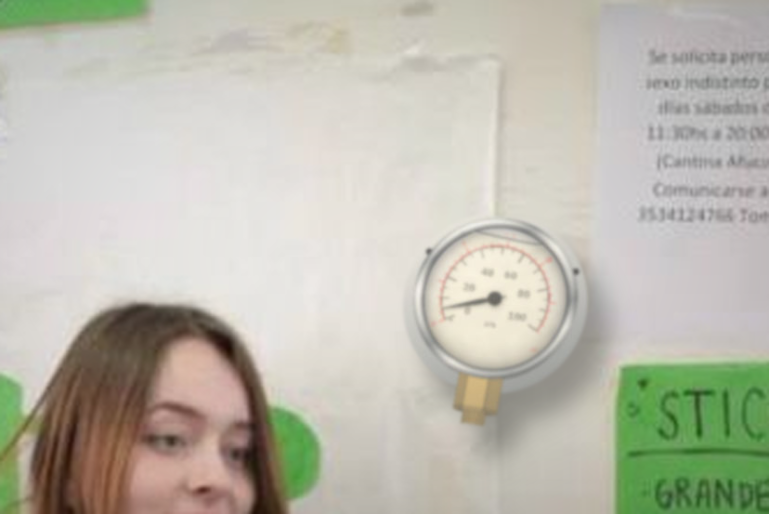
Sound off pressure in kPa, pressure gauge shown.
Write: 5 kPa
